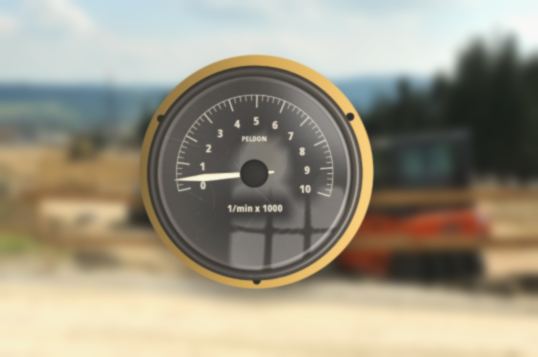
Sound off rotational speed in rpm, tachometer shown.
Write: 400 rpm
